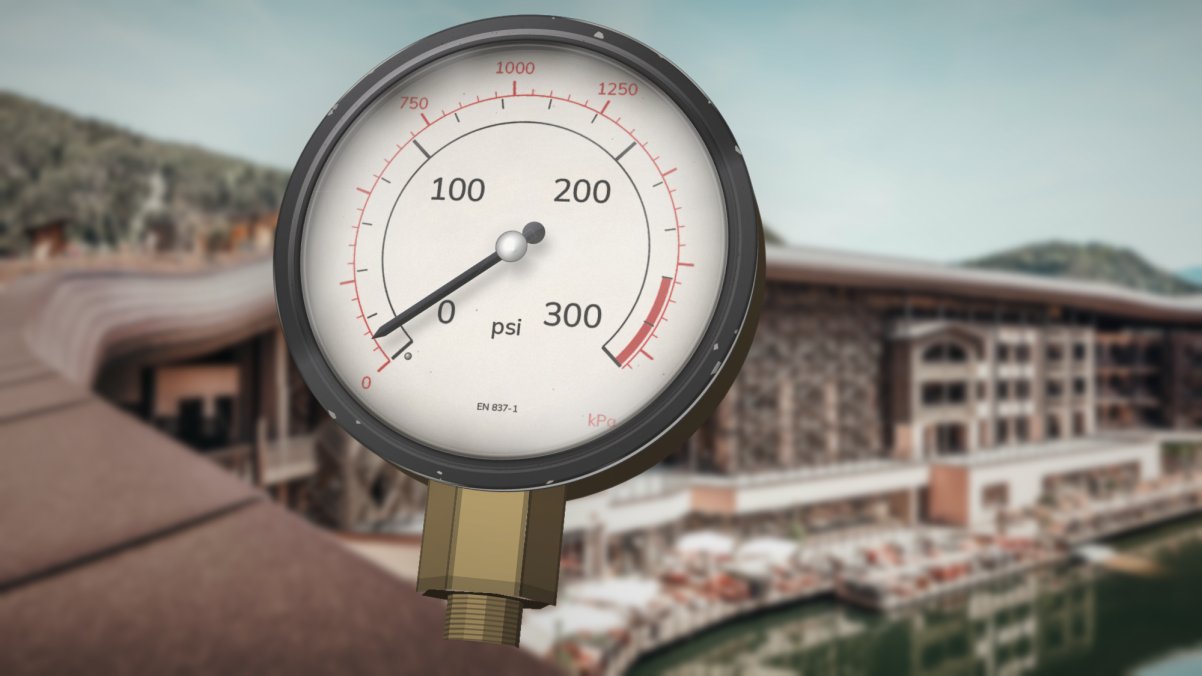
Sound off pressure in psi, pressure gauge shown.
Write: 10 psi
